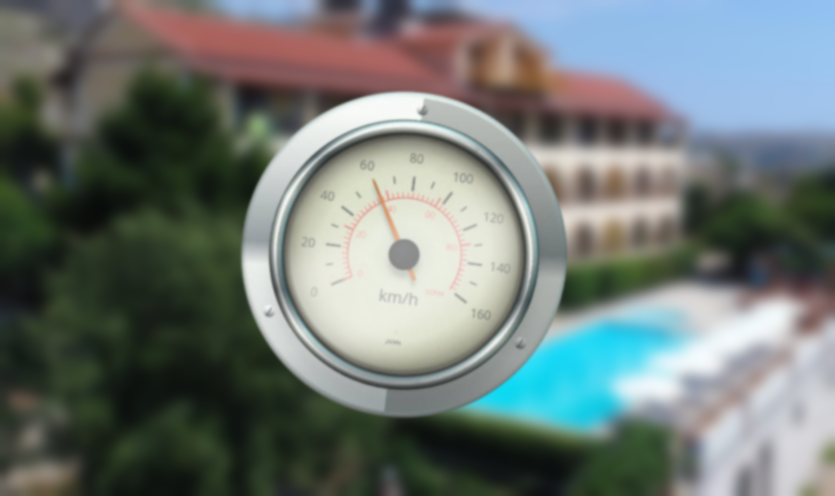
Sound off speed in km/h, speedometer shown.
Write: 60 km/h
